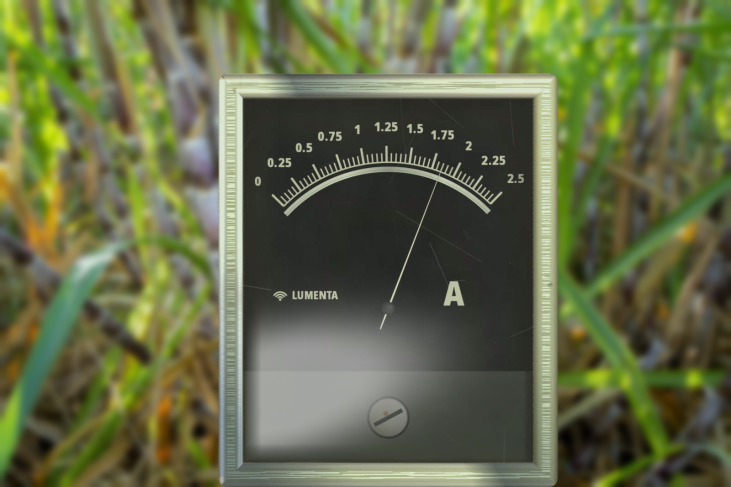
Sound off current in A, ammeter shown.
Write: 1.85 A
